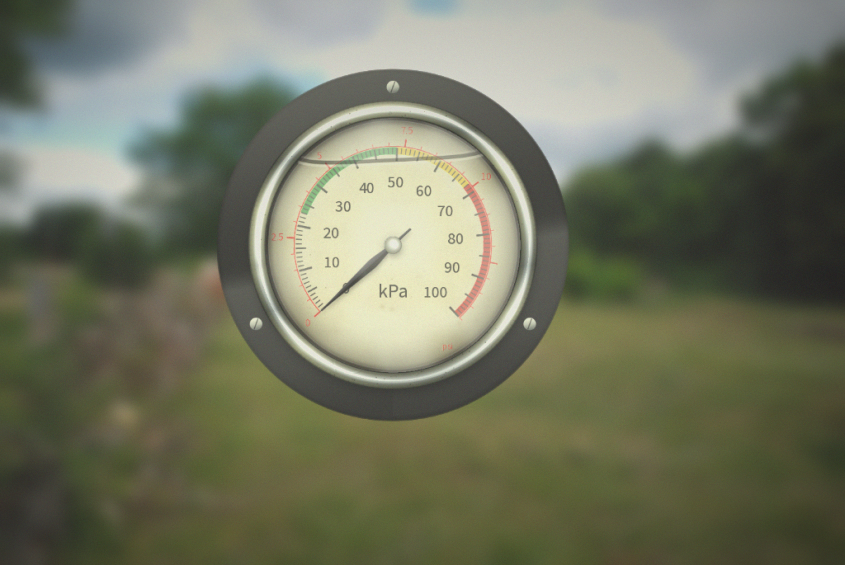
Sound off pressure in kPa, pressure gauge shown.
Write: 0 kPa
